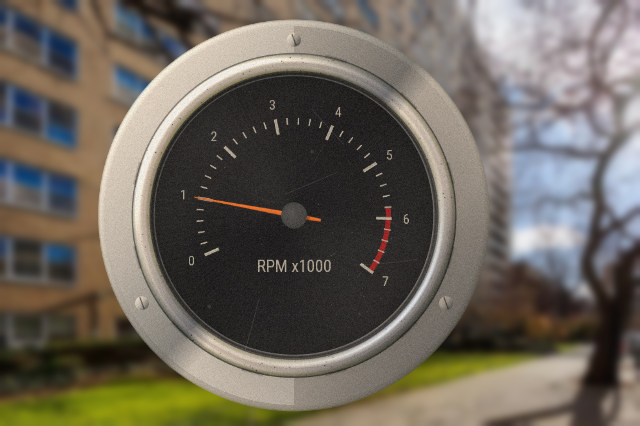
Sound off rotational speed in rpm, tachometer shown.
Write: 1000 rpm
